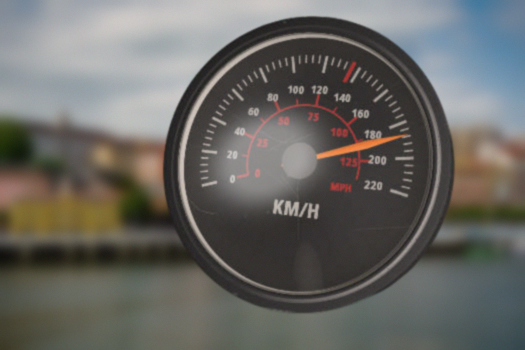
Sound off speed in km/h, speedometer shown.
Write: 188 km/h
